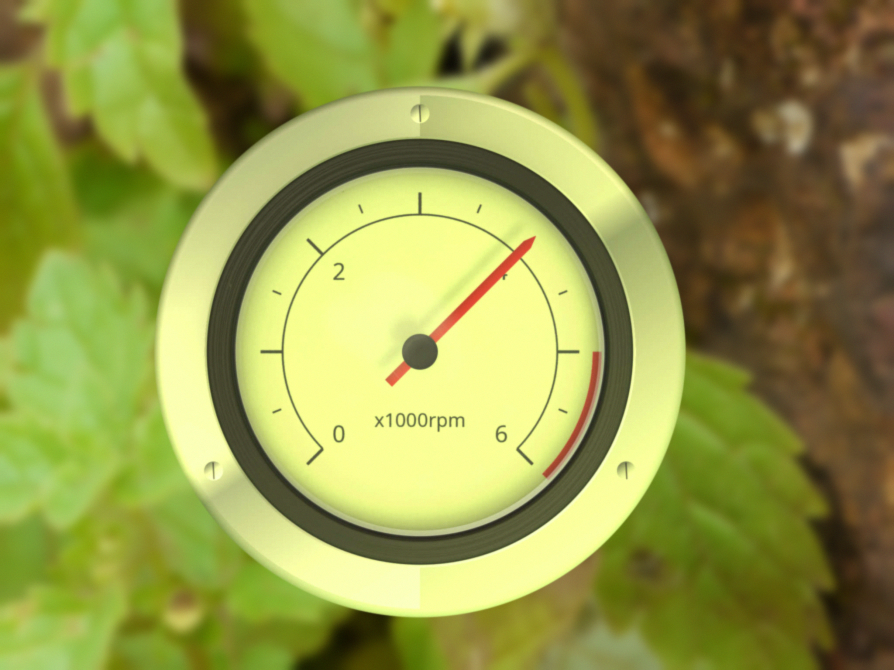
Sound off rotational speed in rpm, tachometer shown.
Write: 4000 rpm
